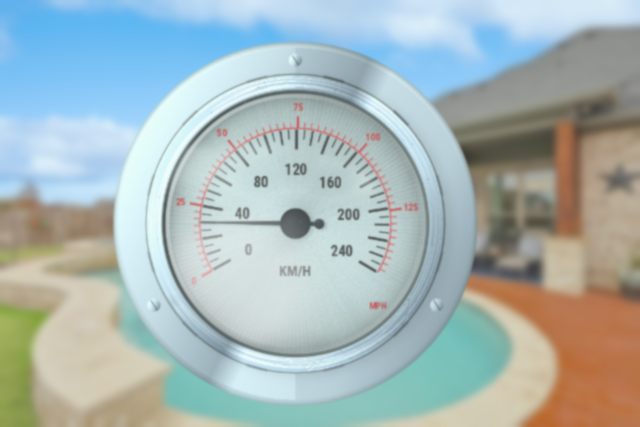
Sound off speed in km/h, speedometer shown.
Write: 30 km/h
